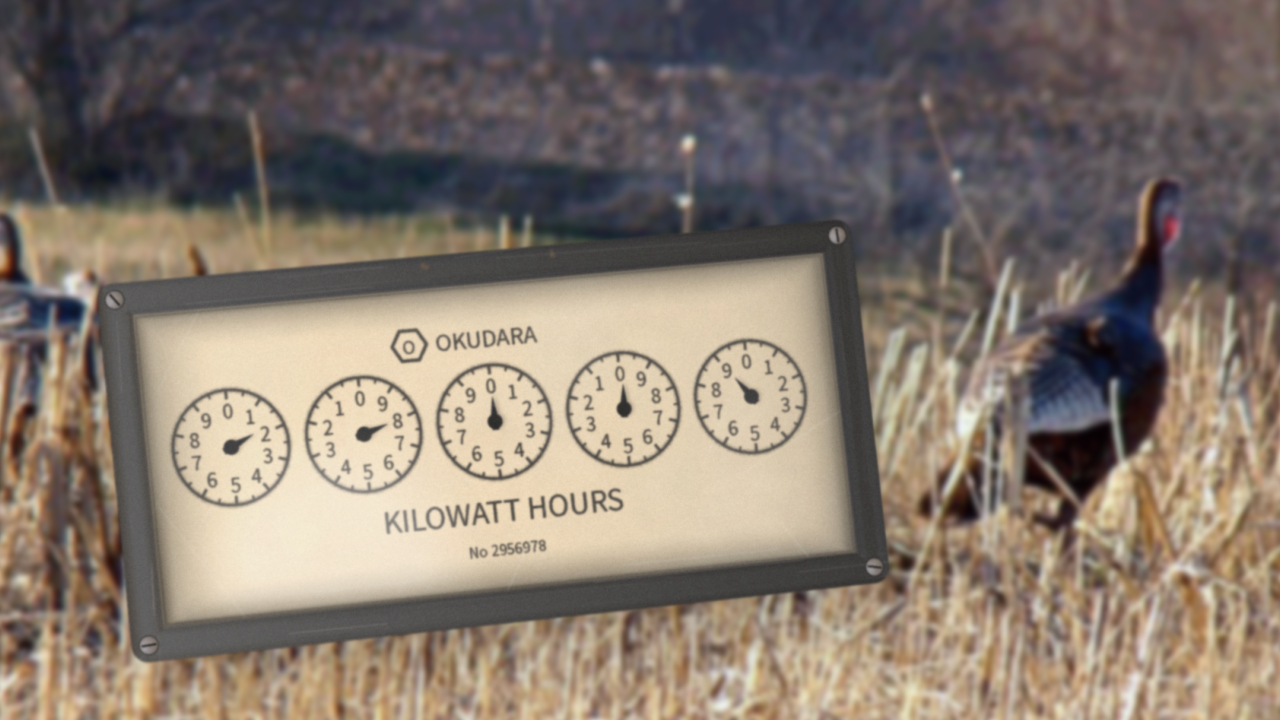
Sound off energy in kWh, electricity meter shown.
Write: 17999 kWh
